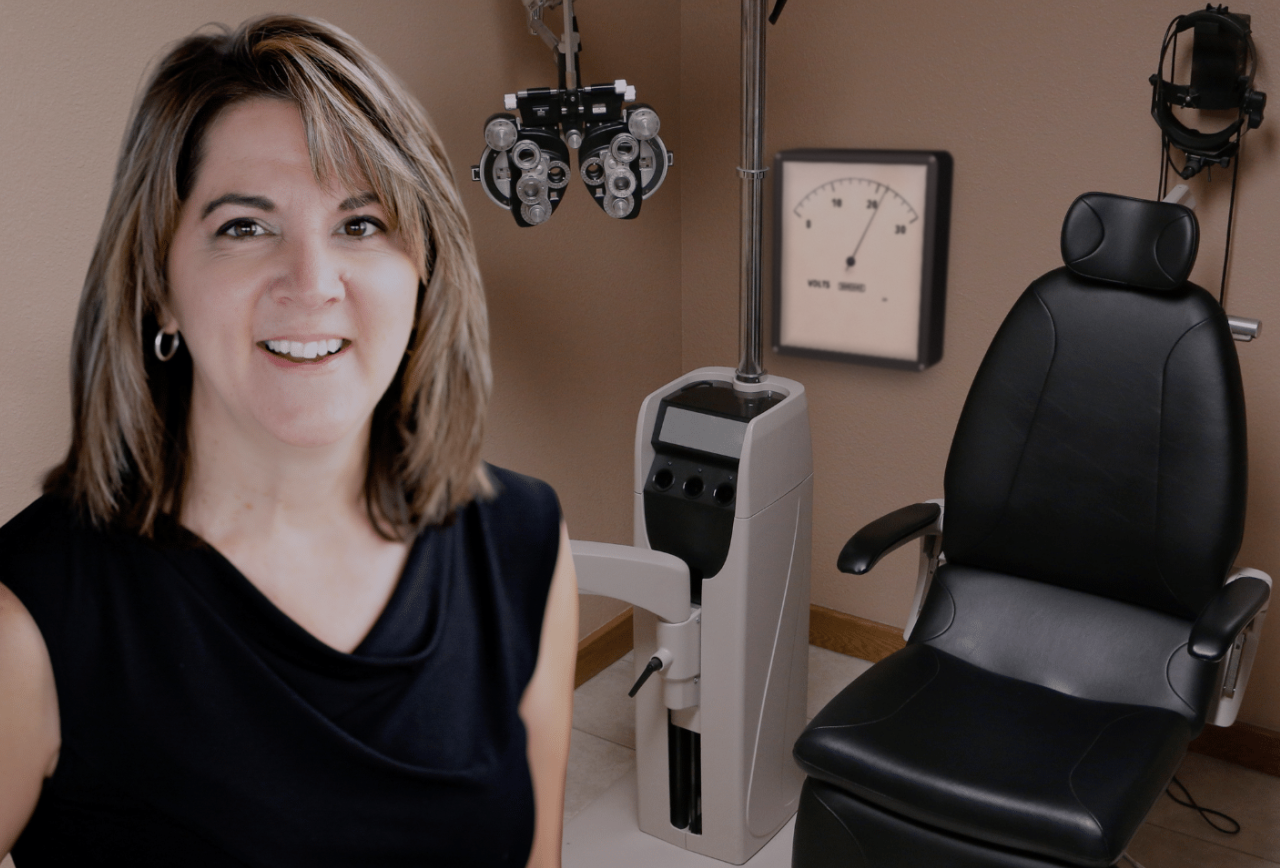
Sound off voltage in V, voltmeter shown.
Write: 22 V
